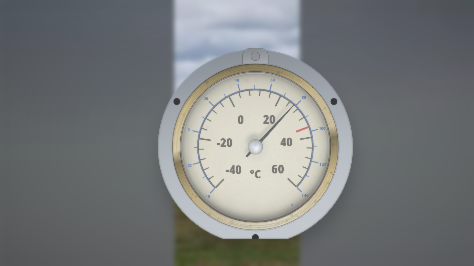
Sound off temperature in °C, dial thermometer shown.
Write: 26 °C
